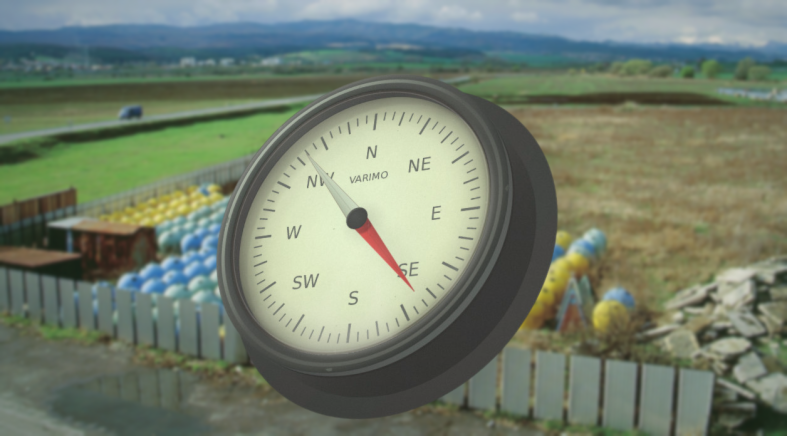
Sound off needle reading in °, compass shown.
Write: 140 °
